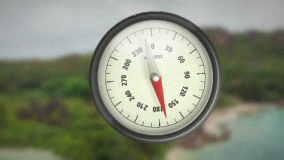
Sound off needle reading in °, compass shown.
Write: 170 °
